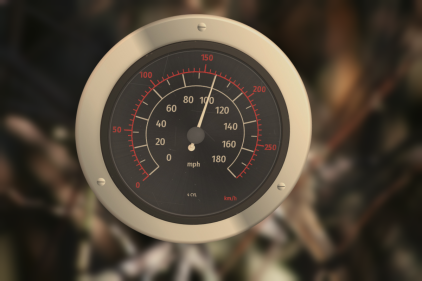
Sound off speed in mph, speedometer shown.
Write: 100 mph
